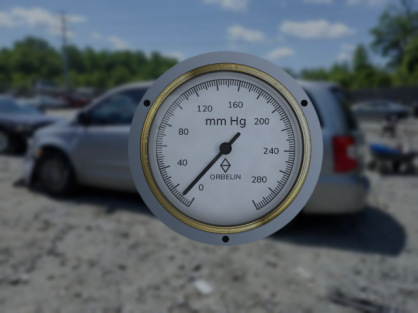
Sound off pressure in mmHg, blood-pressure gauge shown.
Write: 10 mmHg
